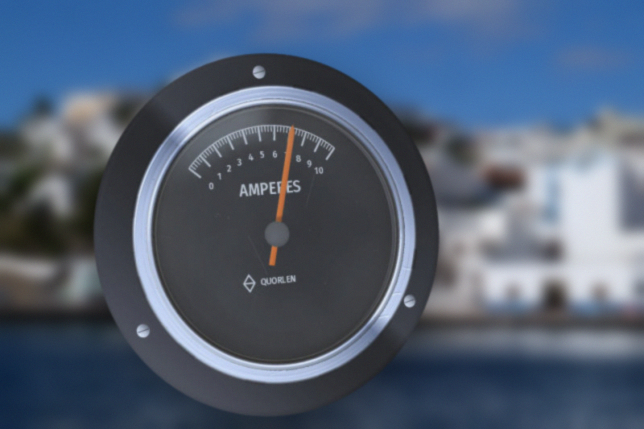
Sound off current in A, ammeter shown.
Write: 7 A
